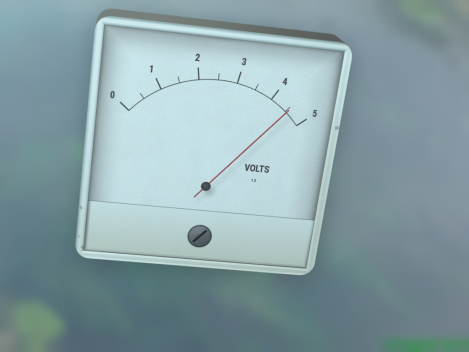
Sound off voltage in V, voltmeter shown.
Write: 4.5 V
